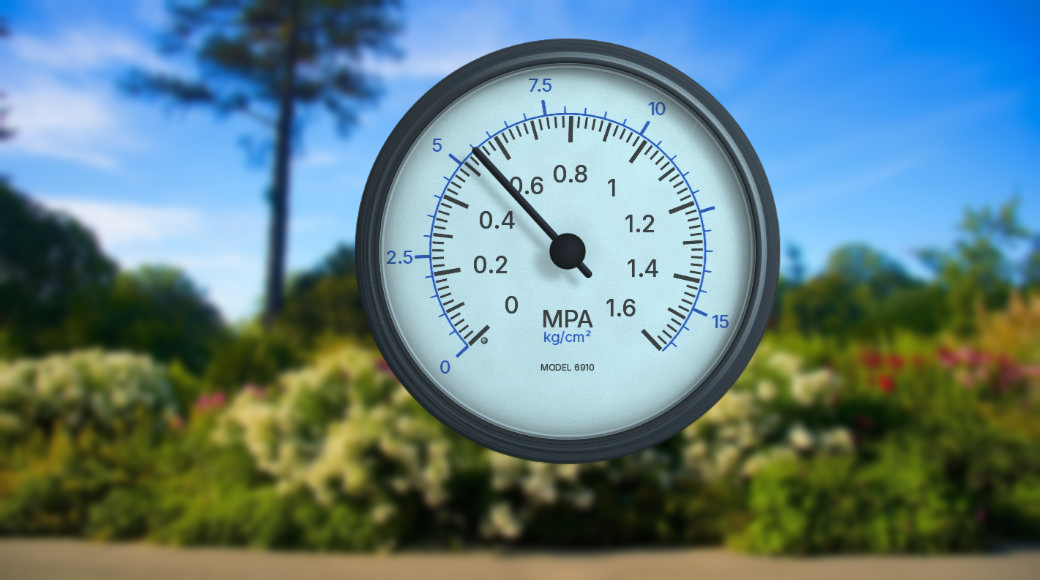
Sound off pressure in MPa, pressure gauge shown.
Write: 0.54 MPa
